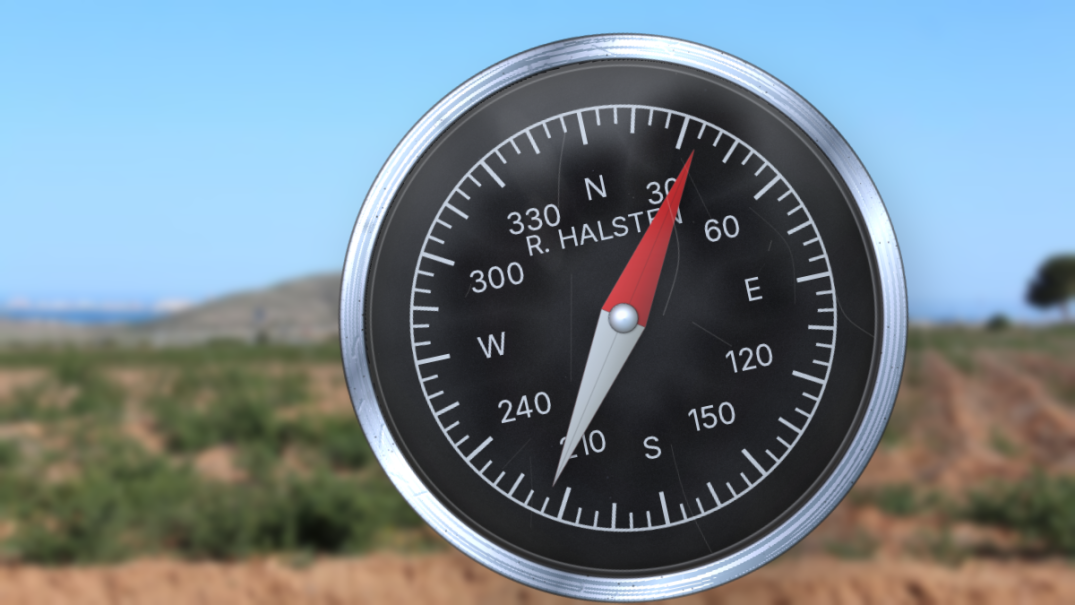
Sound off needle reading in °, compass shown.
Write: 35 °
